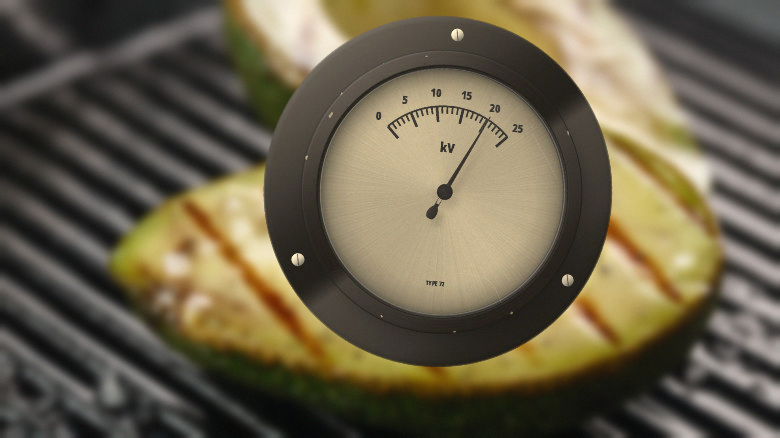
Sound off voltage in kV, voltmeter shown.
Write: 20 kV
